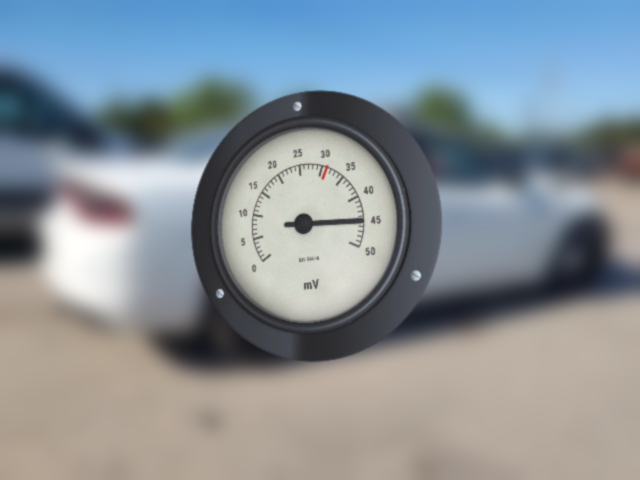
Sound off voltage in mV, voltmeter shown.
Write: 45 mV
